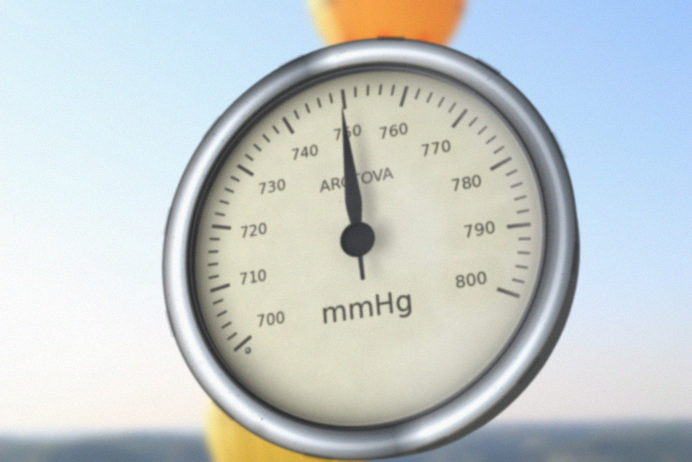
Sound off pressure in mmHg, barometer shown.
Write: 750 mmHg
